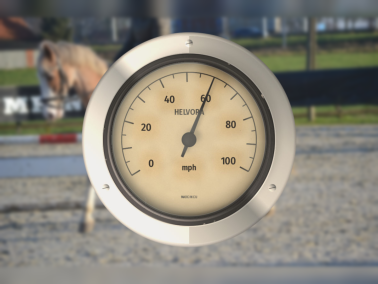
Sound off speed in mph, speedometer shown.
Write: 60 mph
